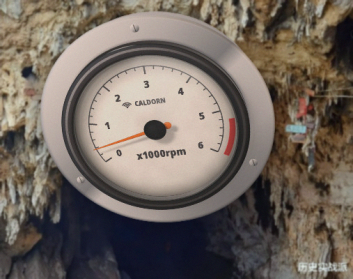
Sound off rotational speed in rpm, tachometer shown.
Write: 400 rpm
